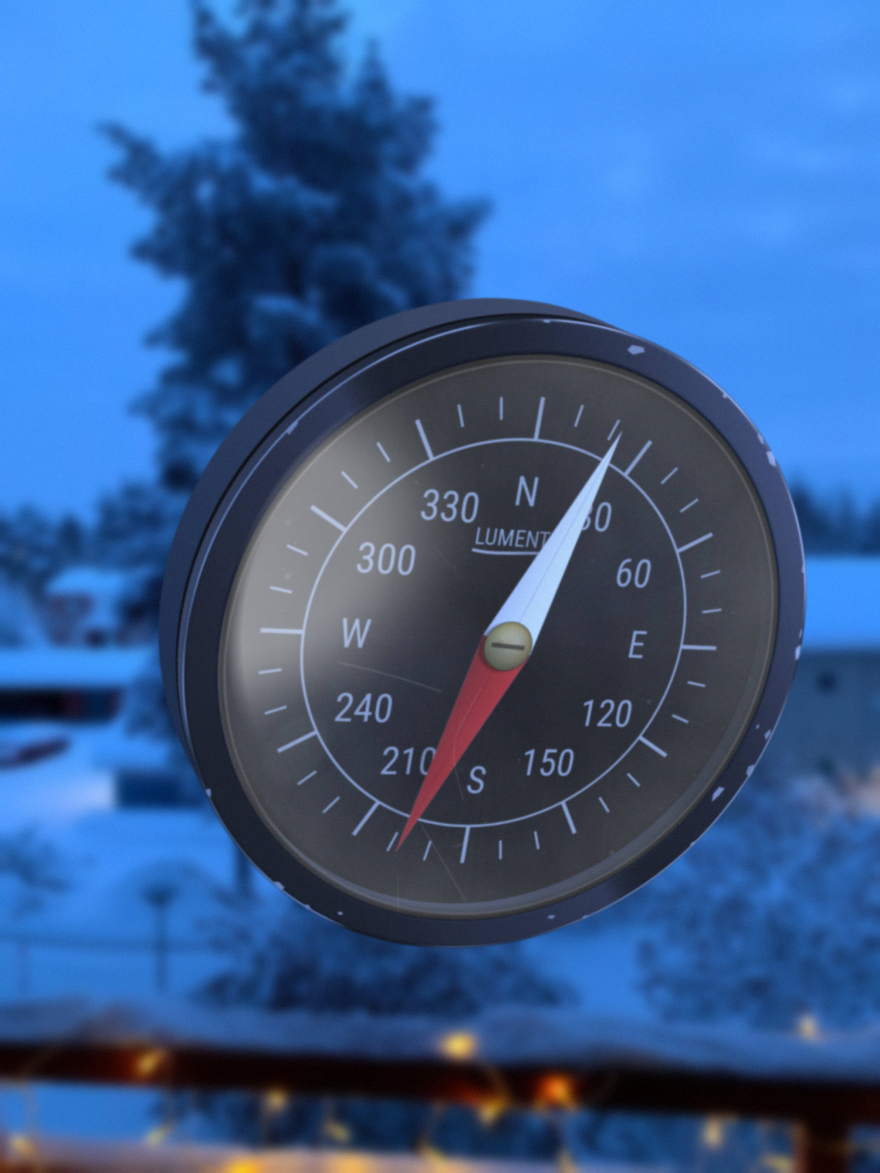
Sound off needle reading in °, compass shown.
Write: 200 °
